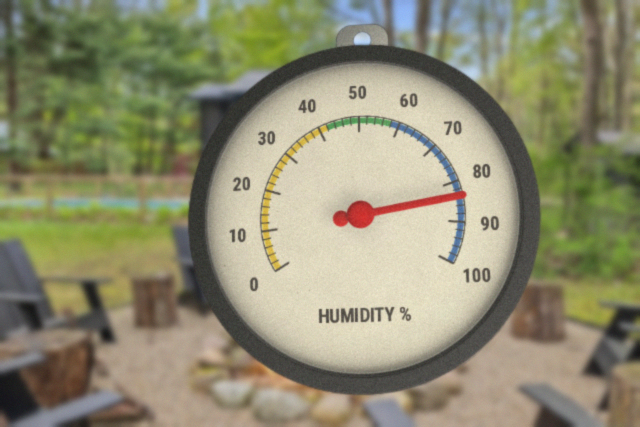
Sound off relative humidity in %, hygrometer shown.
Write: 84 %
